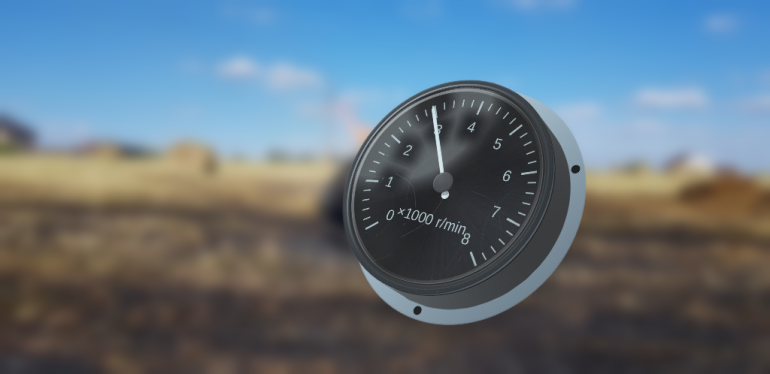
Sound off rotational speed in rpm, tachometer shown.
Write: 3000 rpm
